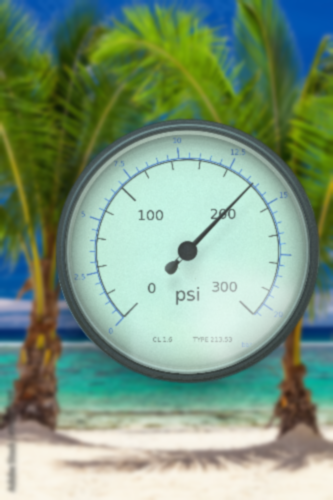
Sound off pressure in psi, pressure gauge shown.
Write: 200 psi
